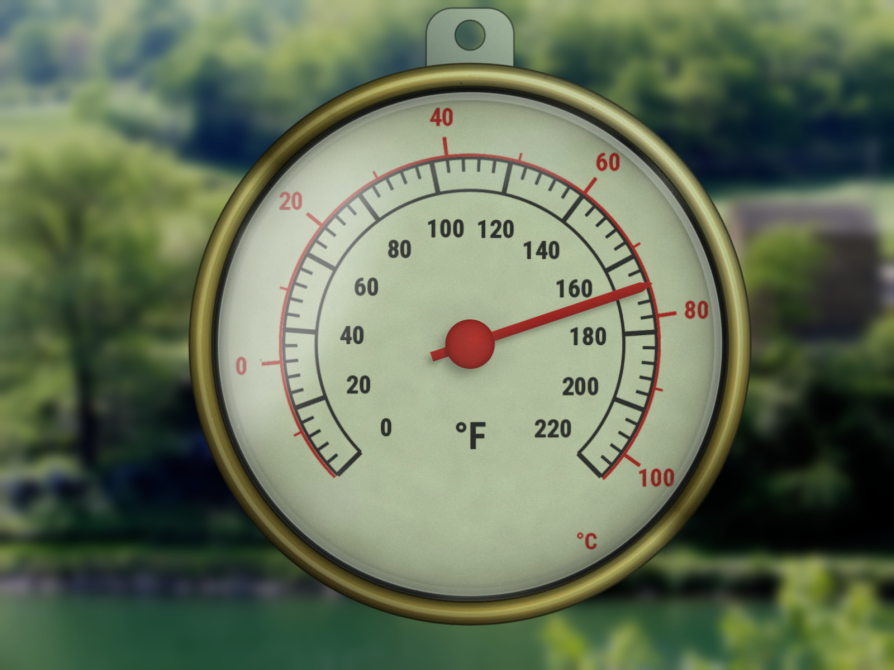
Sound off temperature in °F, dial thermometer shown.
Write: 168 °F
